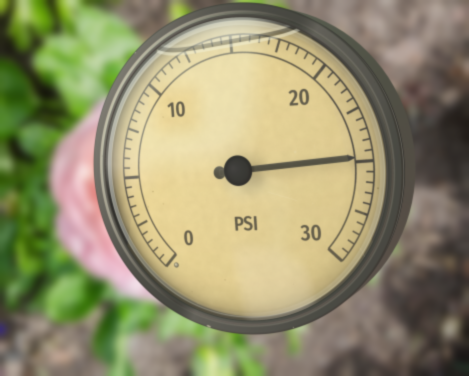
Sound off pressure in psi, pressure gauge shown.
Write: 24.75 psi
